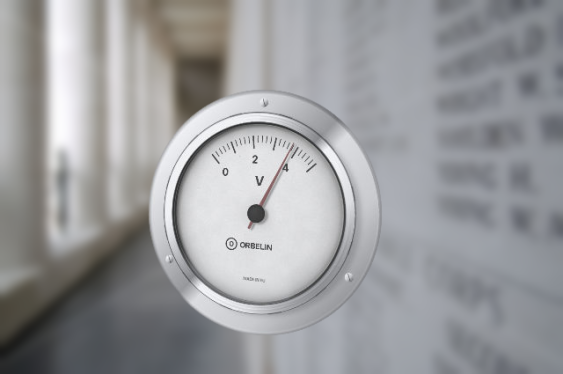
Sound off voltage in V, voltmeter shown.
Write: 3.8 V
